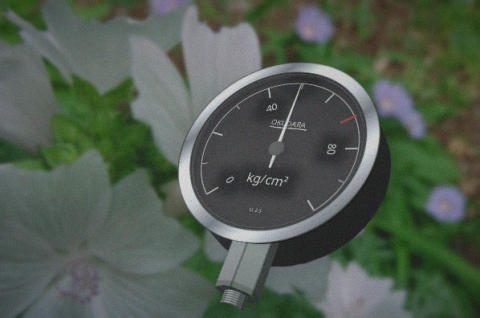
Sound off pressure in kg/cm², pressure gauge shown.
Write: 50 kg/cm²
